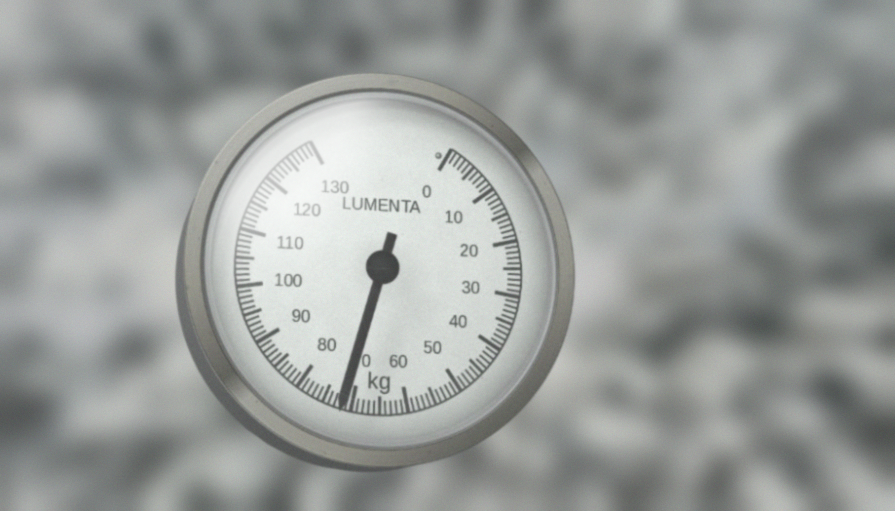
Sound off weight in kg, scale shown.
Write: 72 kg
